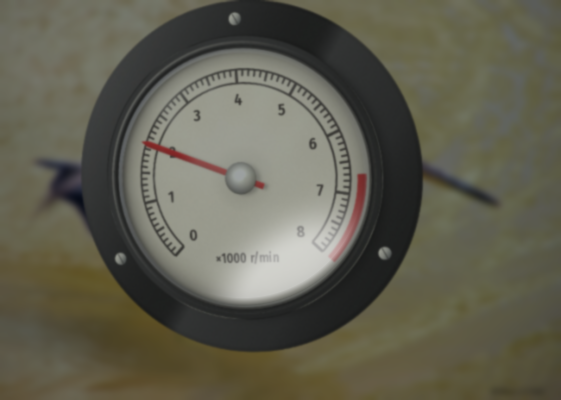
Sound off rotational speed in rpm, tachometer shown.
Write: 2000 rpm
